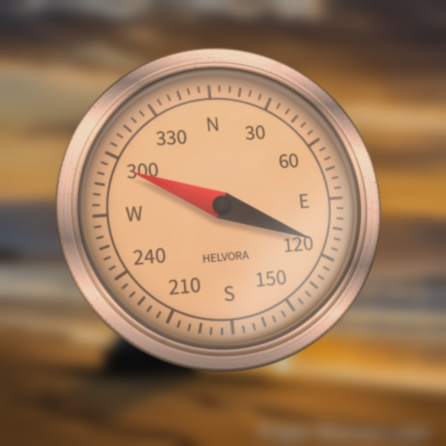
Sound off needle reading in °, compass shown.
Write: 295 °
